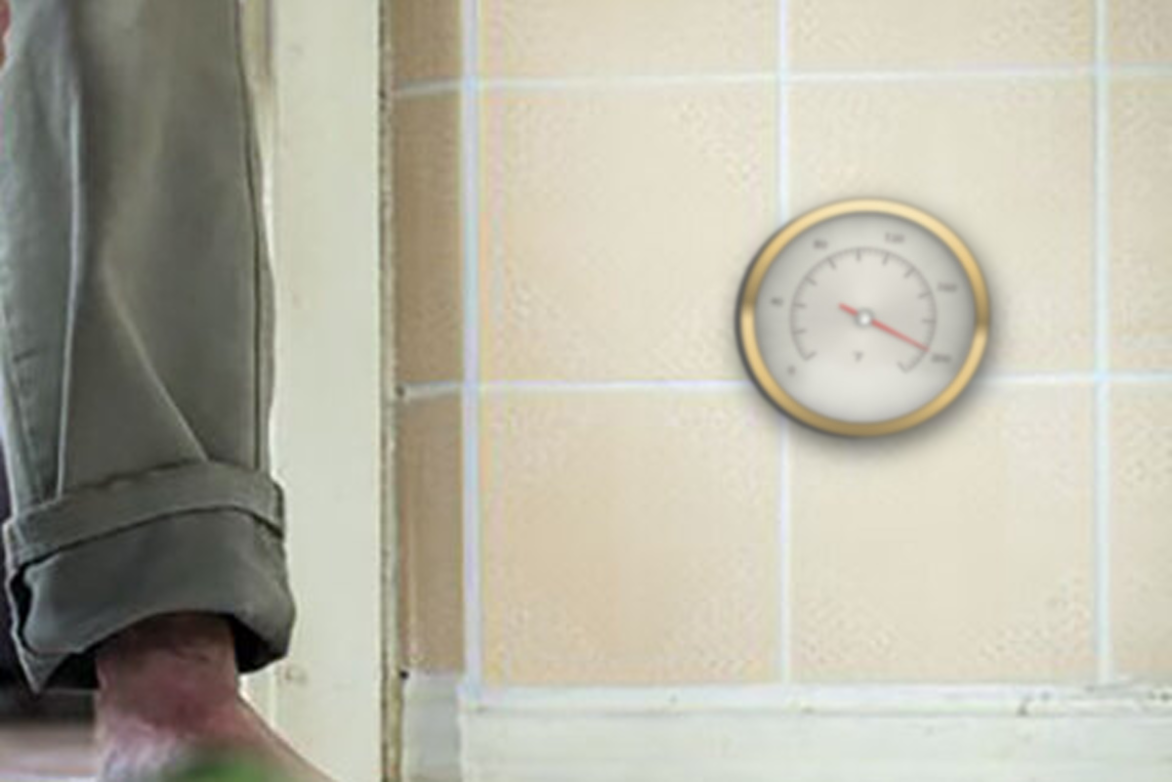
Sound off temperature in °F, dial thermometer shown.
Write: 200 °F
